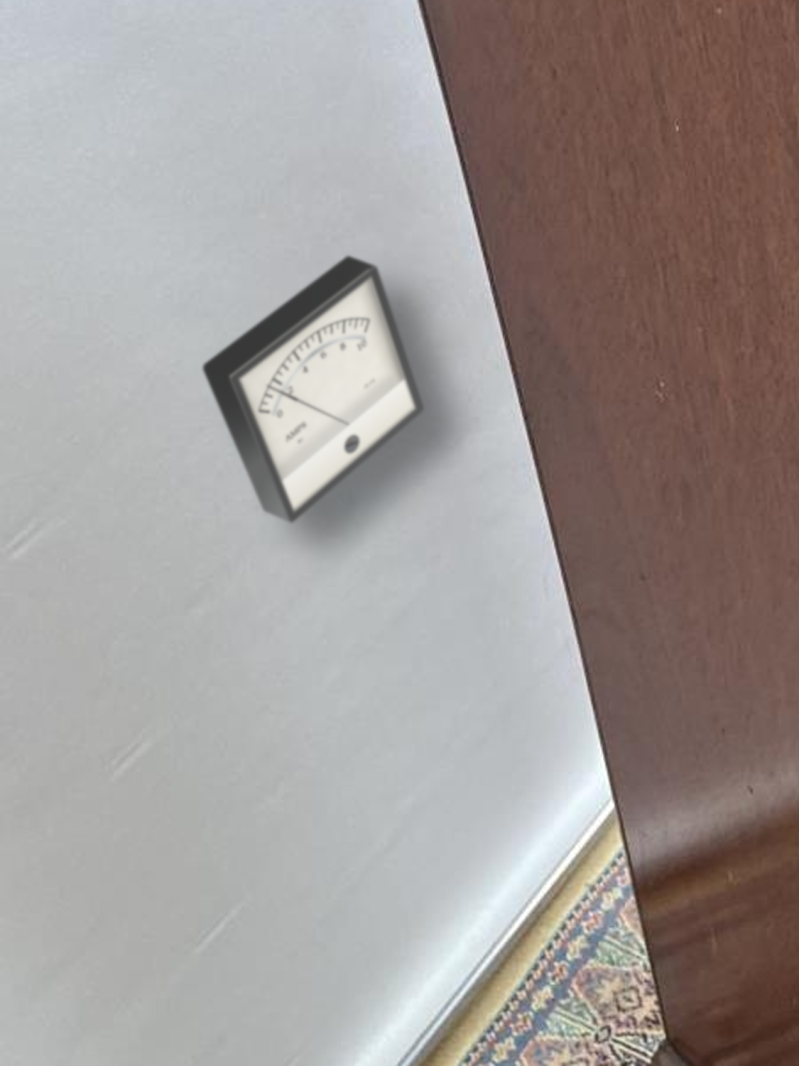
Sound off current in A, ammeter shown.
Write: 1.5 A
